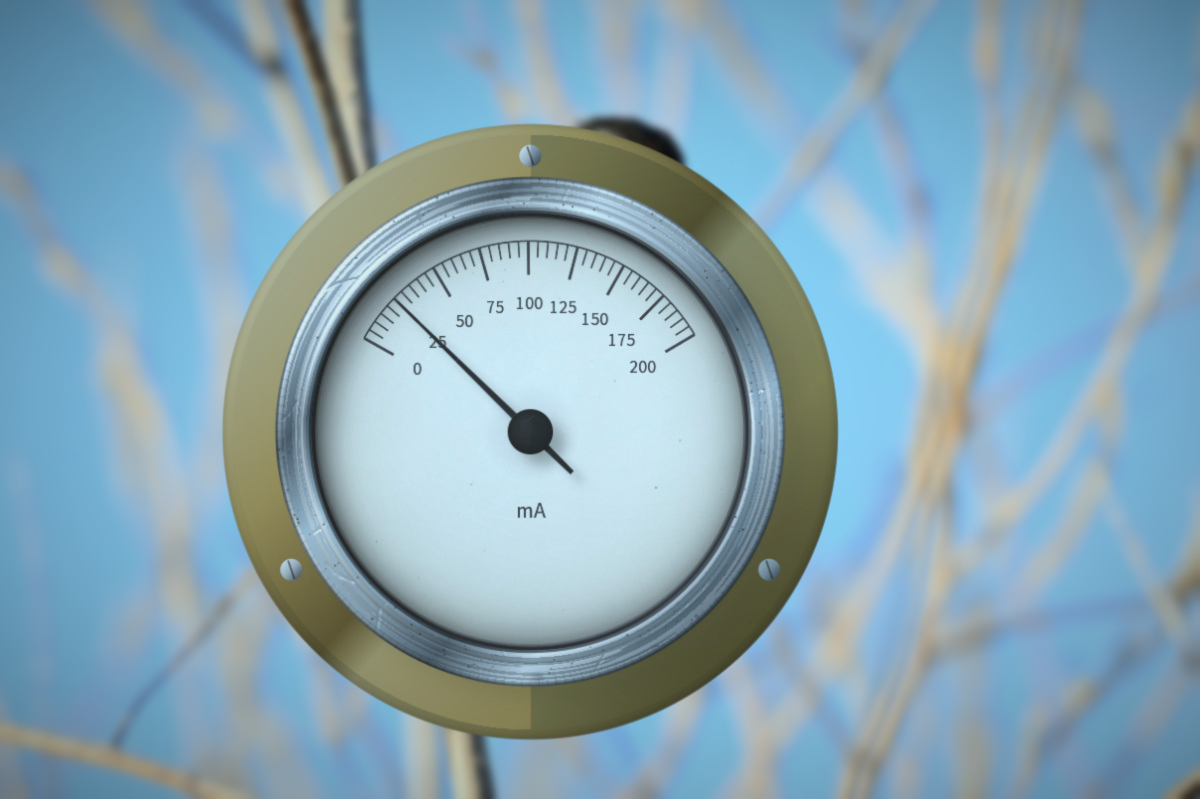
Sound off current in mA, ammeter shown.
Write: 25 mA
